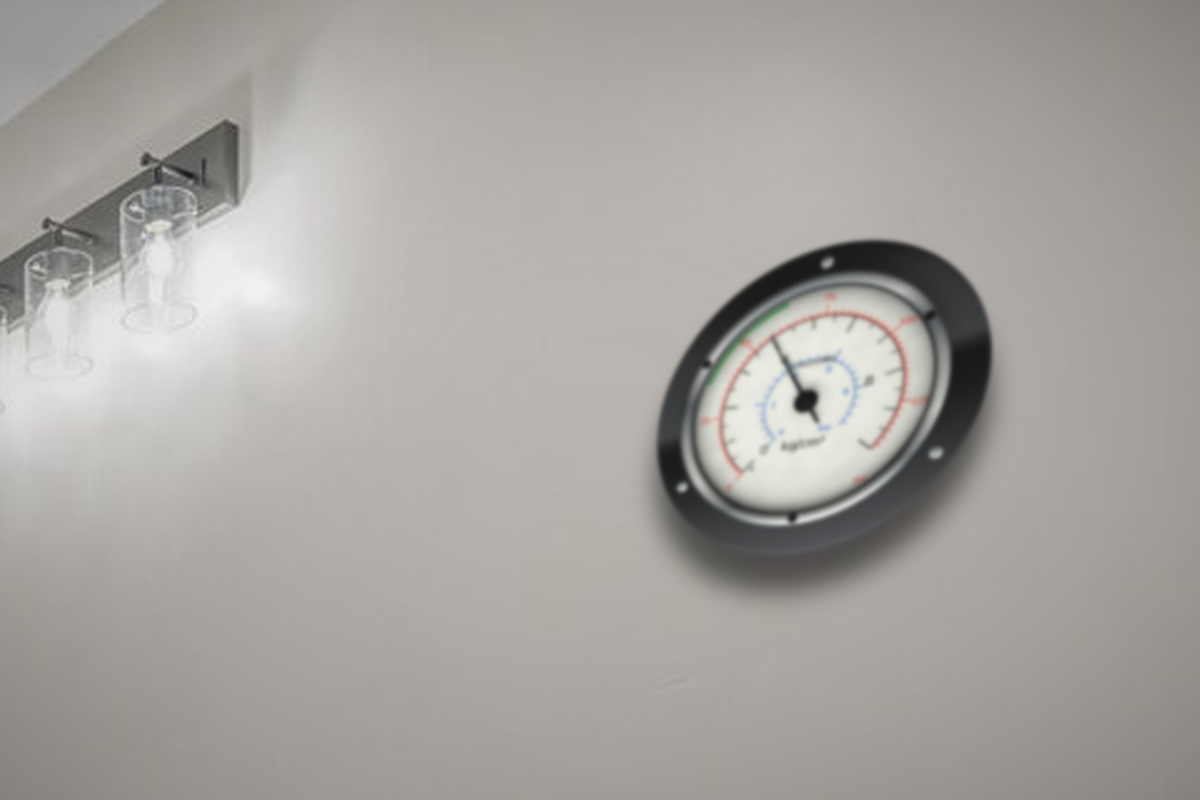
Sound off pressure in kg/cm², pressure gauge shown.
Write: 4 kg/cm²
